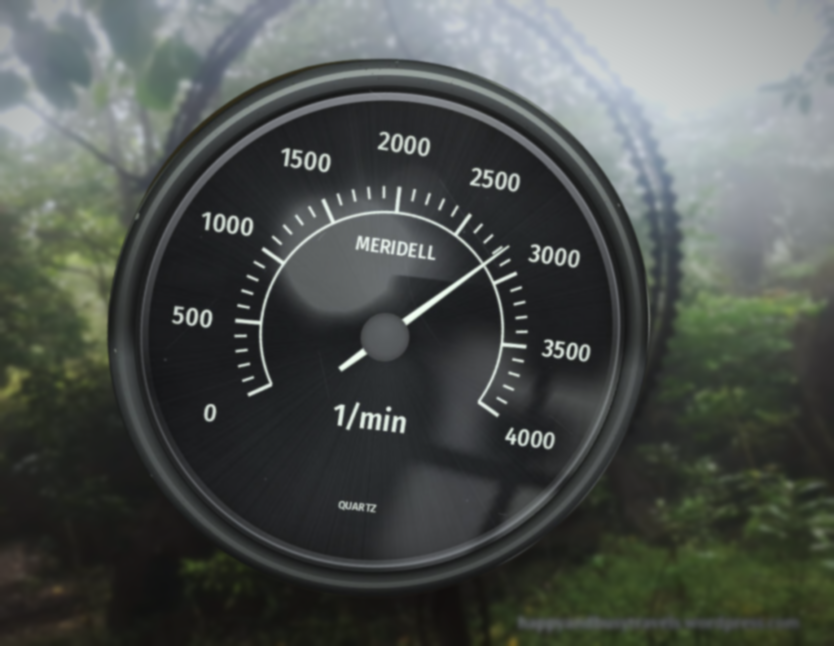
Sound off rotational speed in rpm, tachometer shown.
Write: 2800 rpm
